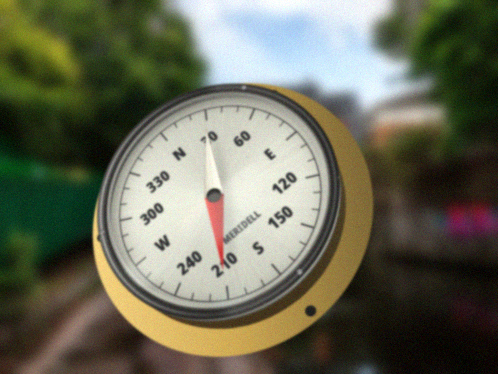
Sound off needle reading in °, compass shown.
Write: 210 °
